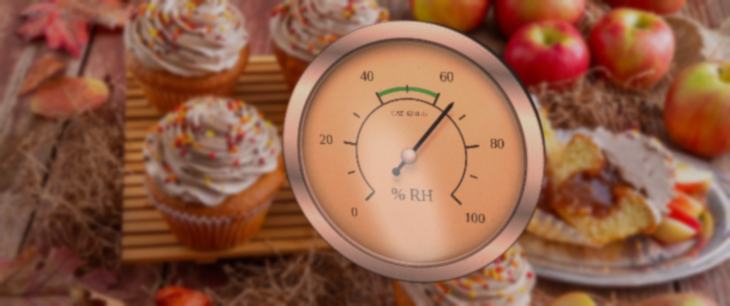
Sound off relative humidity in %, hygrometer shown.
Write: 65 %
